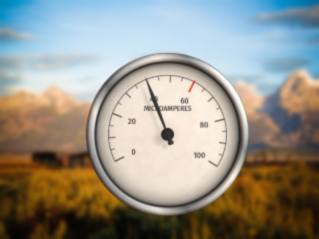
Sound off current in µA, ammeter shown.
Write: 40 µA
